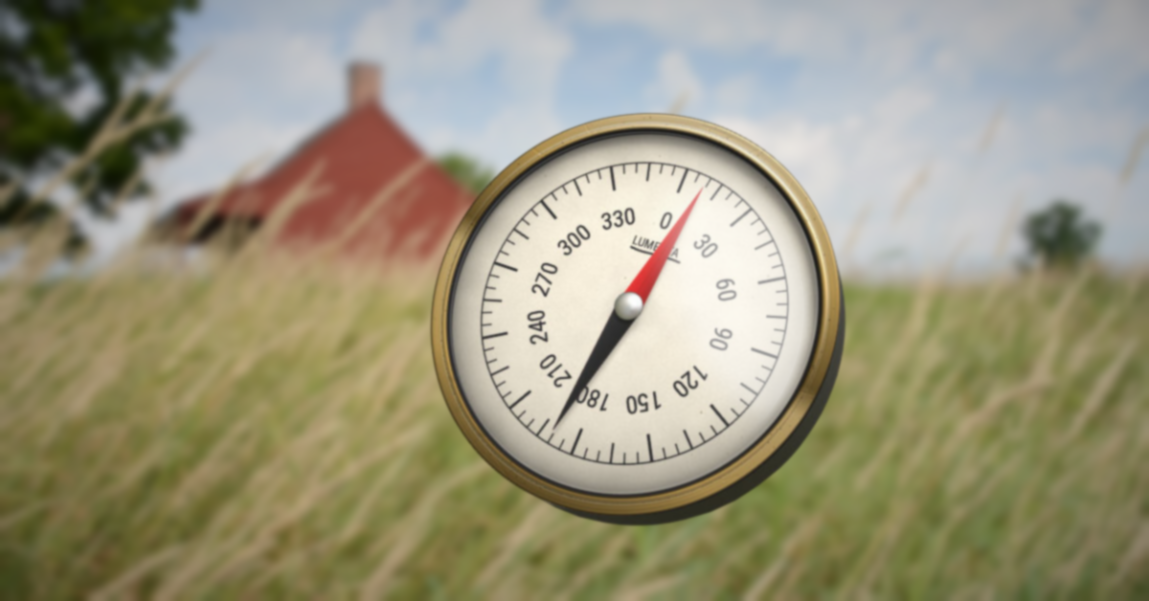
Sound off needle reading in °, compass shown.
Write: 10 °
